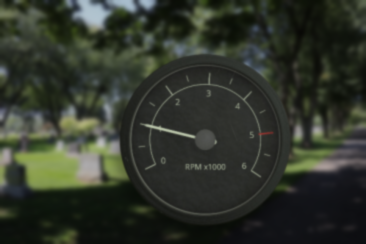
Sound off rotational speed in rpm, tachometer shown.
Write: 1000 rpm
